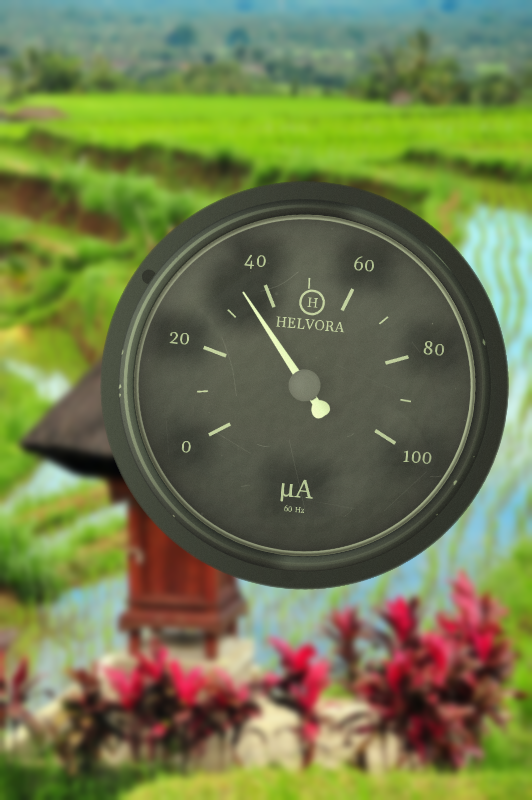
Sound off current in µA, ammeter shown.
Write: 35 µA
